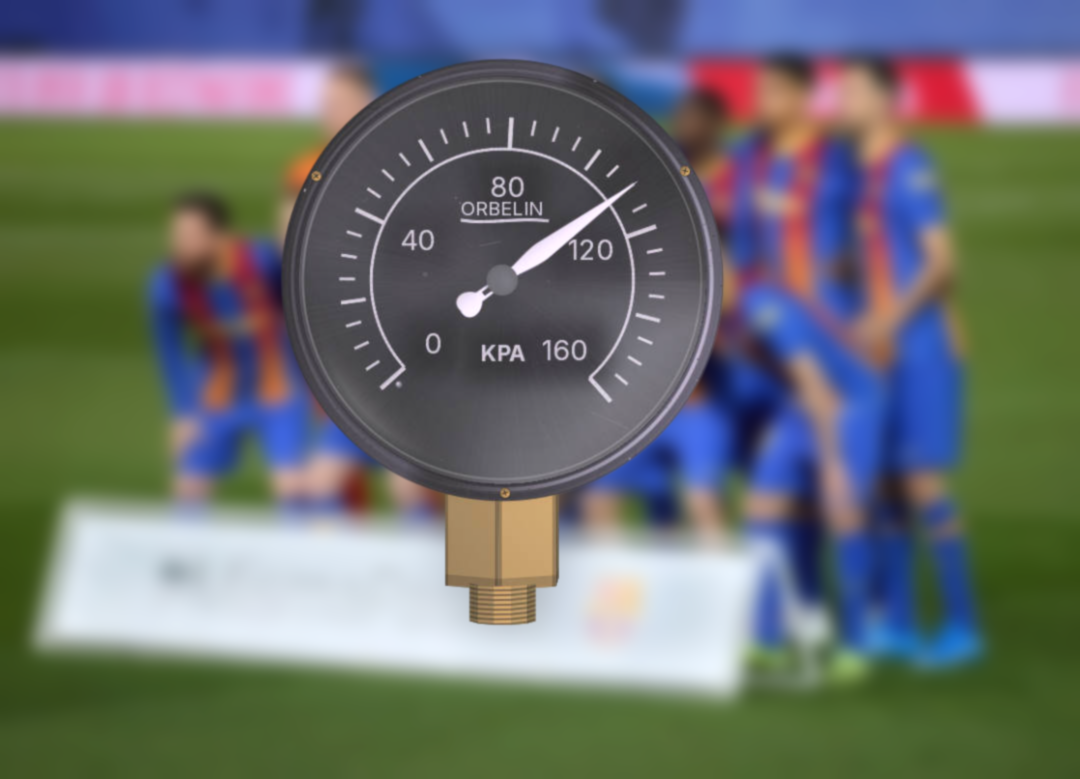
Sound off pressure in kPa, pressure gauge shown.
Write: 110 kPa
